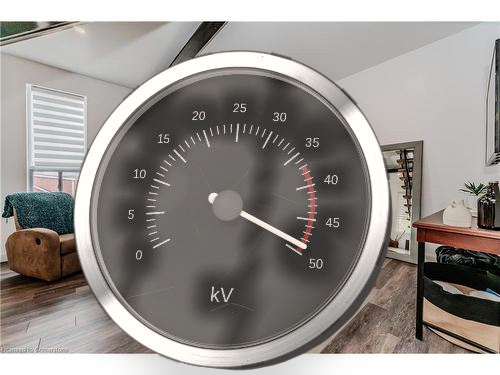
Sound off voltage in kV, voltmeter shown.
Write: 49 kV
